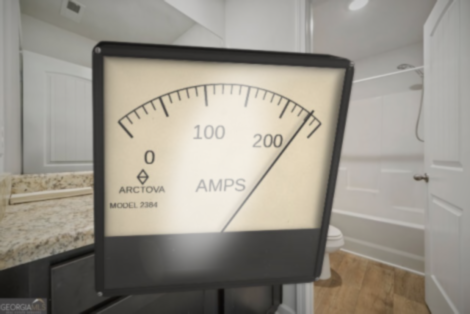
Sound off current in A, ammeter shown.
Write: 230 A
